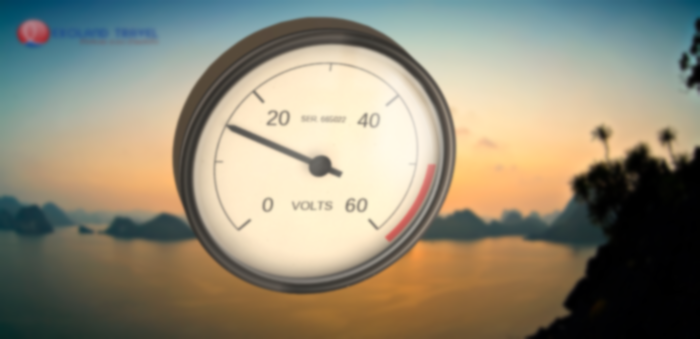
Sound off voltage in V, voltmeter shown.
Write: 15 V
